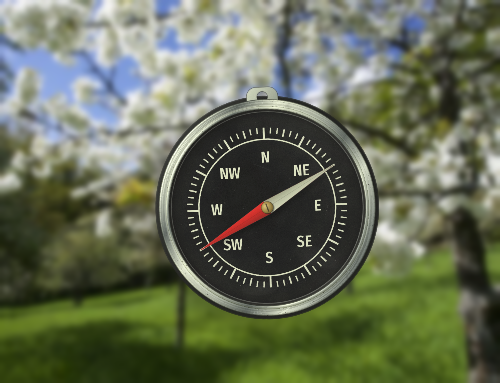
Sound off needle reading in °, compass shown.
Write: 240 °
